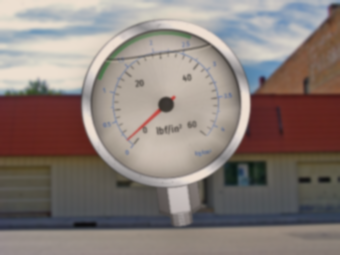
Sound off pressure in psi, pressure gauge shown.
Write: 2 psi
